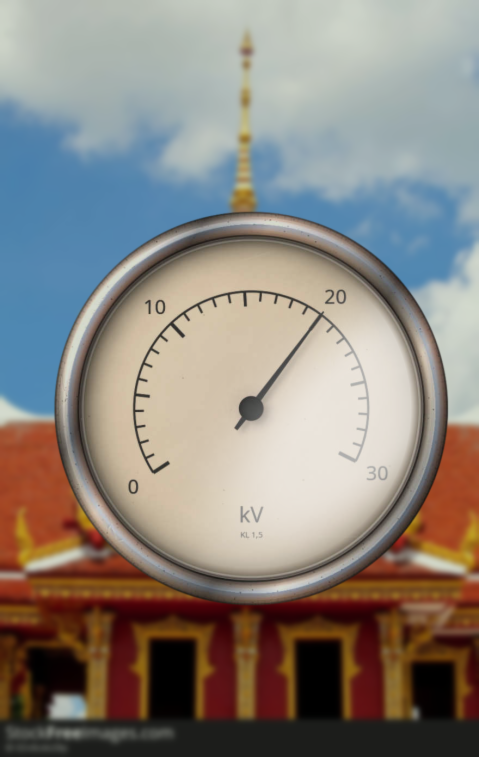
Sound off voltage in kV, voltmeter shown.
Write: 20 kV
